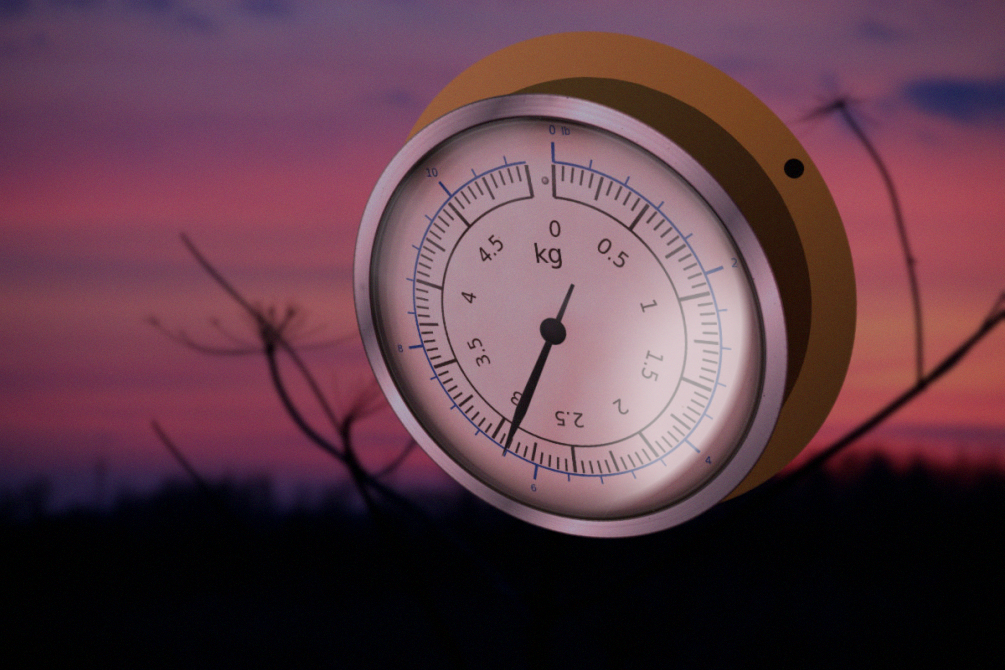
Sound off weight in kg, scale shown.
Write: 2.9 kg
